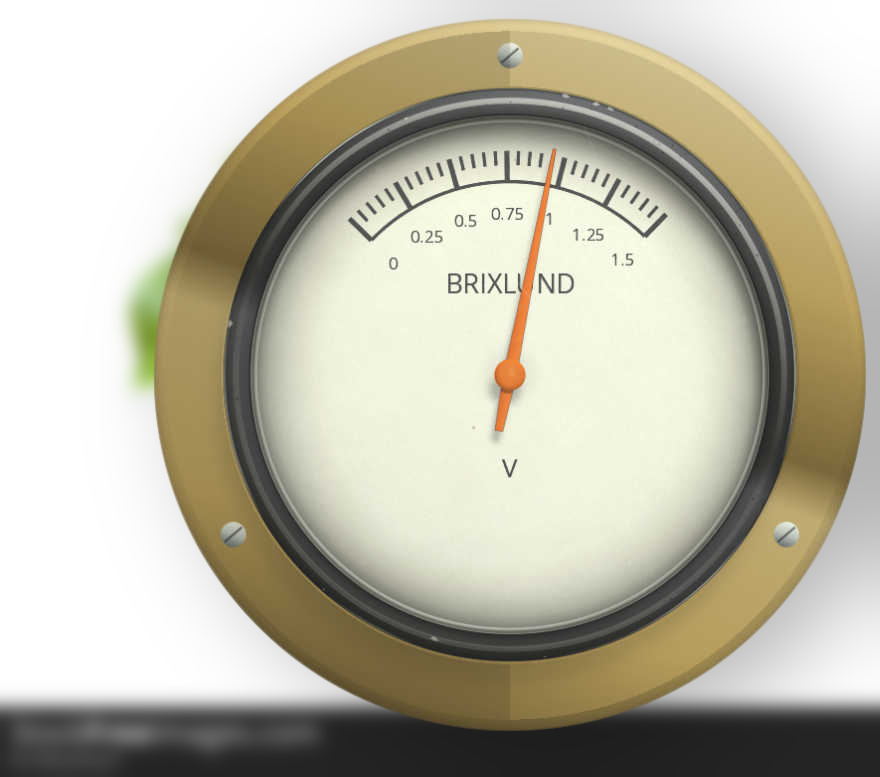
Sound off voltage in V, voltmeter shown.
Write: 0.95 V
